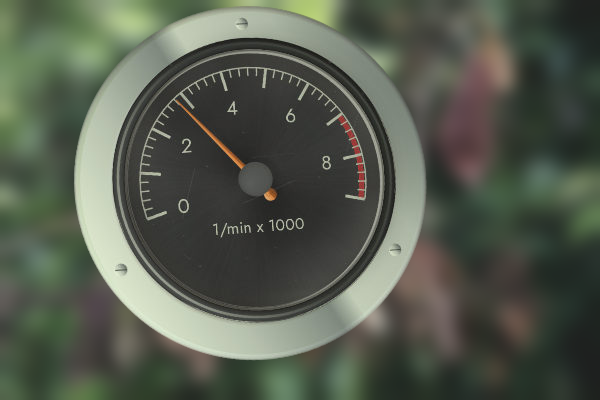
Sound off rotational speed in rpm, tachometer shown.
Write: 2800 rpm
